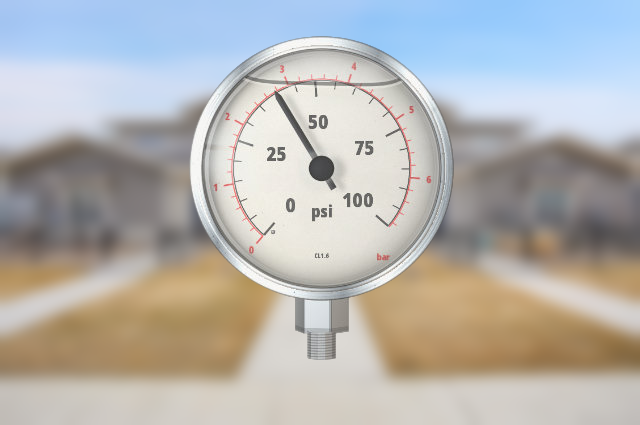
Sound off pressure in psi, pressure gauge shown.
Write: 40 psi
